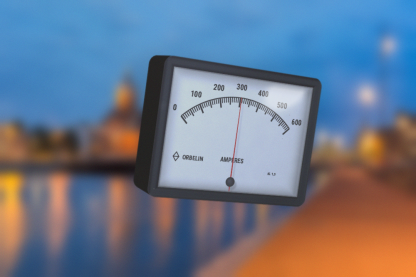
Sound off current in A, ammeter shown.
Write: 300 A
